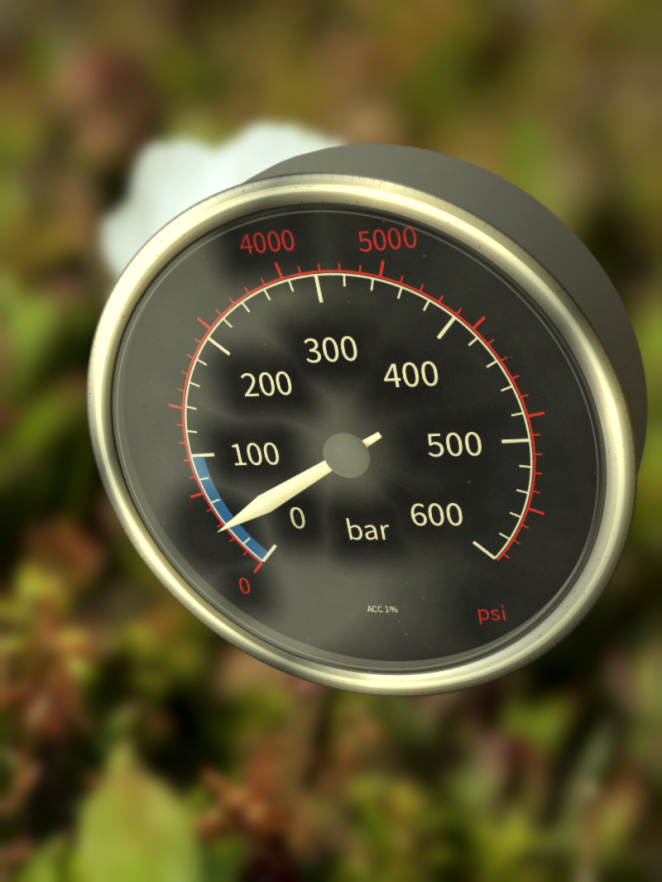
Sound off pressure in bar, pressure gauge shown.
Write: 40 bar
